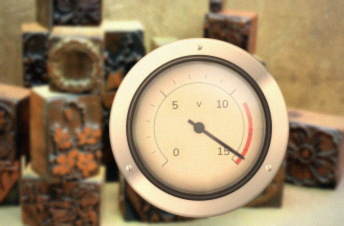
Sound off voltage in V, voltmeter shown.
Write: 14.5 V
